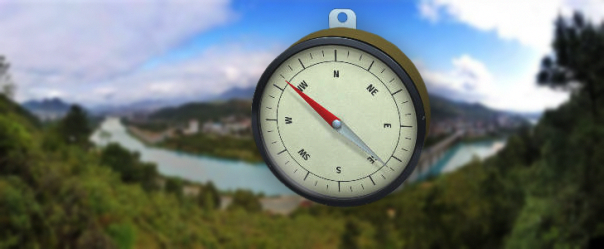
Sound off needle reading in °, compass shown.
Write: 310 °
